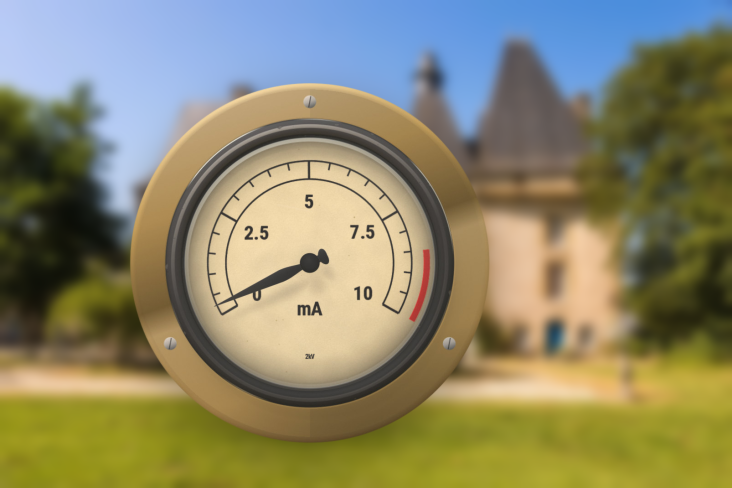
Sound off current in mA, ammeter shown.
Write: 0.25 mA
